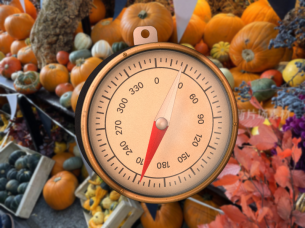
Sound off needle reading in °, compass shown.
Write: 205 °
